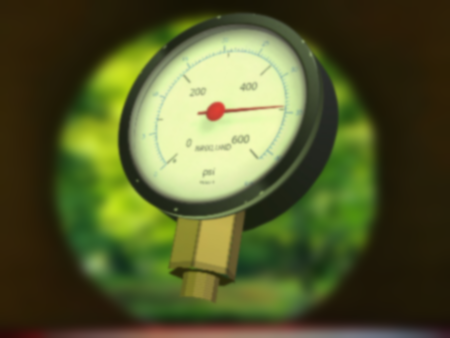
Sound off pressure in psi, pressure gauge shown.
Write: 500 psi
